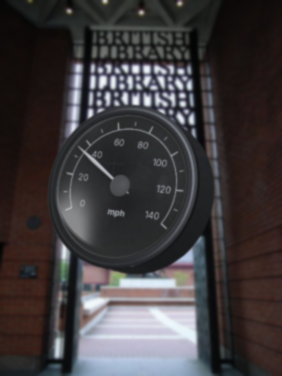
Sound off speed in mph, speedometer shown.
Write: 35 mph
